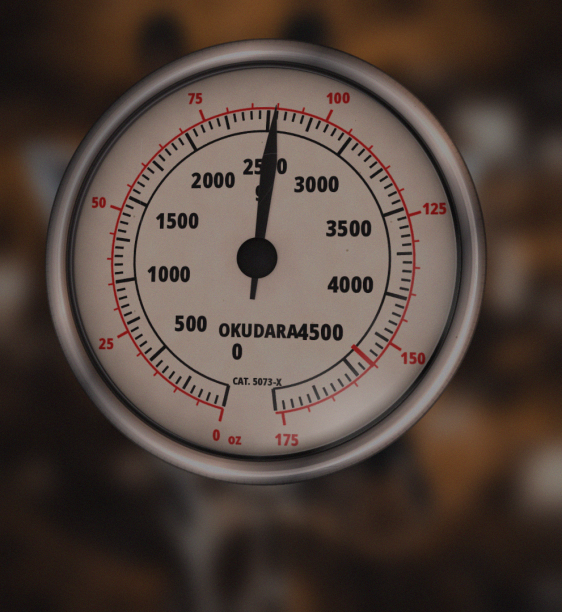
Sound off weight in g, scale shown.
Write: 2550 g
